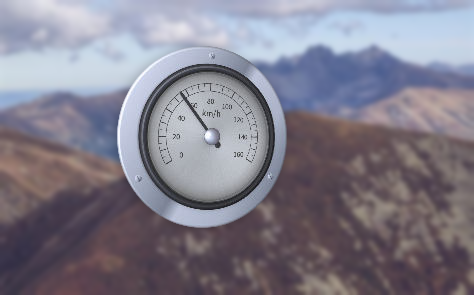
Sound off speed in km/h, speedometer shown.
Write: 55 km/h
